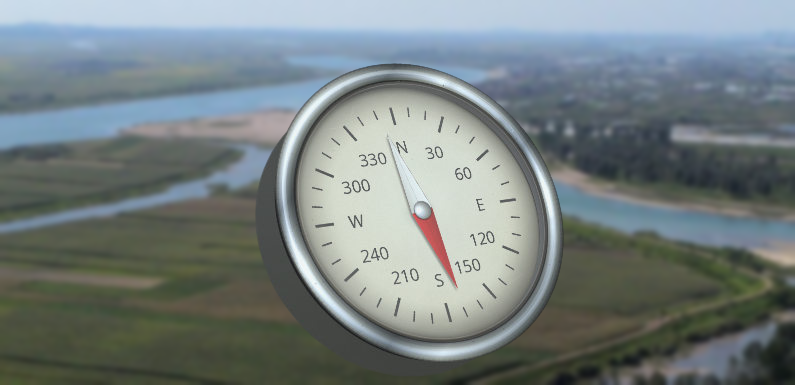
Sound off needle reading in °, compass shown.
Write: 170 °
